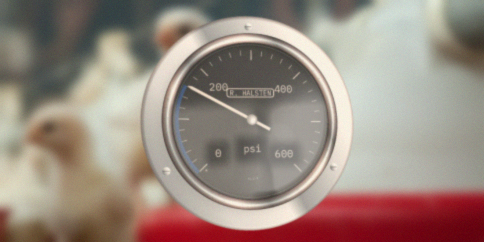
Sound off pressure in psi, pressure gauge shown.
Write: 160 psi
